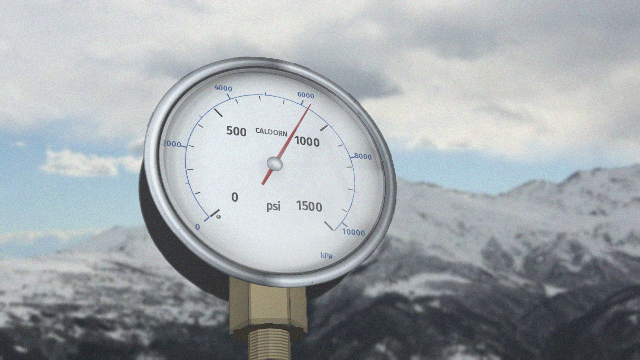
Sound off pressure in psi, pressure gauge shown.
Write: 900 psi
